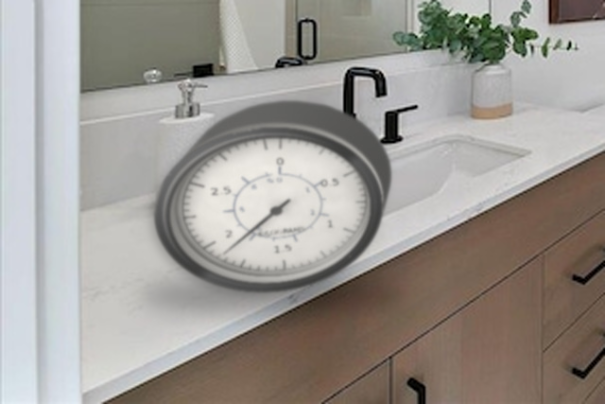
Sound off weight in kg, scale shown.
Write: 1.9 kg
